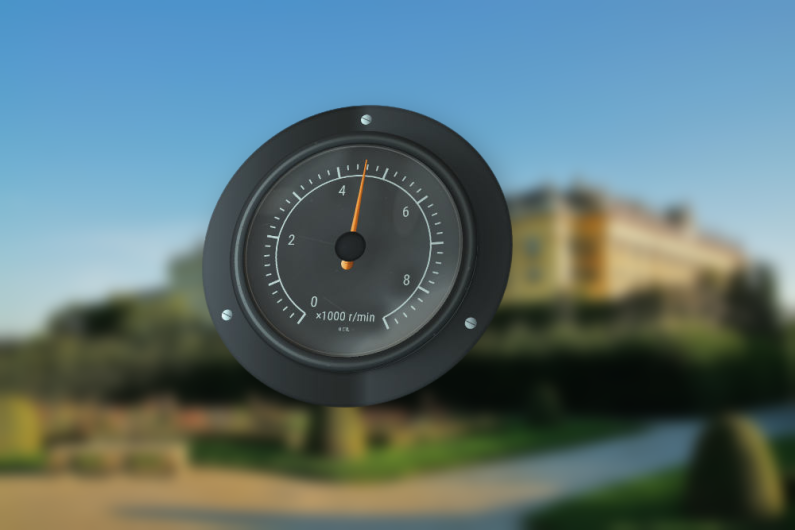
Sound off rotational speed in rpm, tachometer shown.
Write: 4600 rpm
